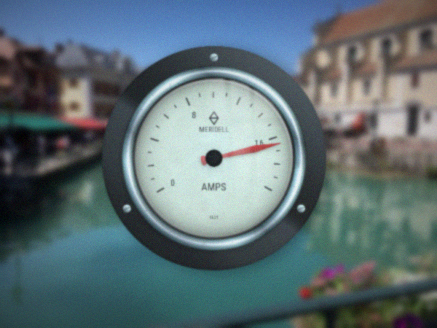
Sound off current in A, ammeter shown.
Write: 16.5 A
